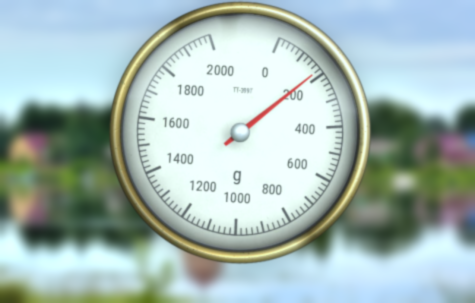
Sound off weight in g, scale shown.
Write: 180 g
